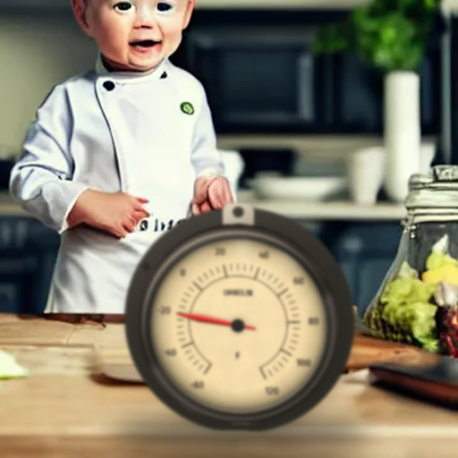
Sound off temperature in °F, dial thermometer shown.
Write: -20 °F
